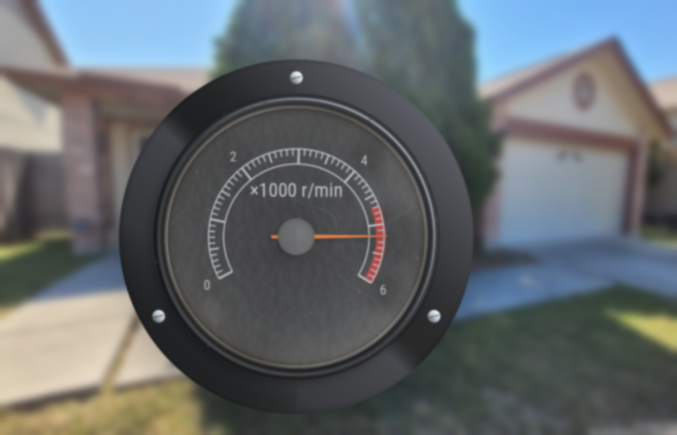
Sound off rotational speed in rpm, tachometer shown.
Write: 5200 rpm
